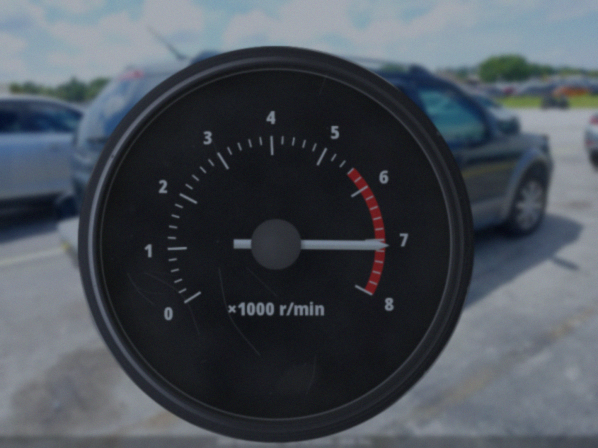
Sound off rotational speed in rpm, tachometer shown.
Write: 7100 rpm
